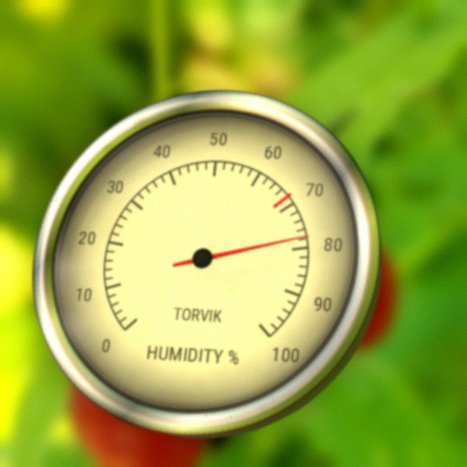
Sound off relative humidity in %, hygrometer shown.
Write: 78 %
